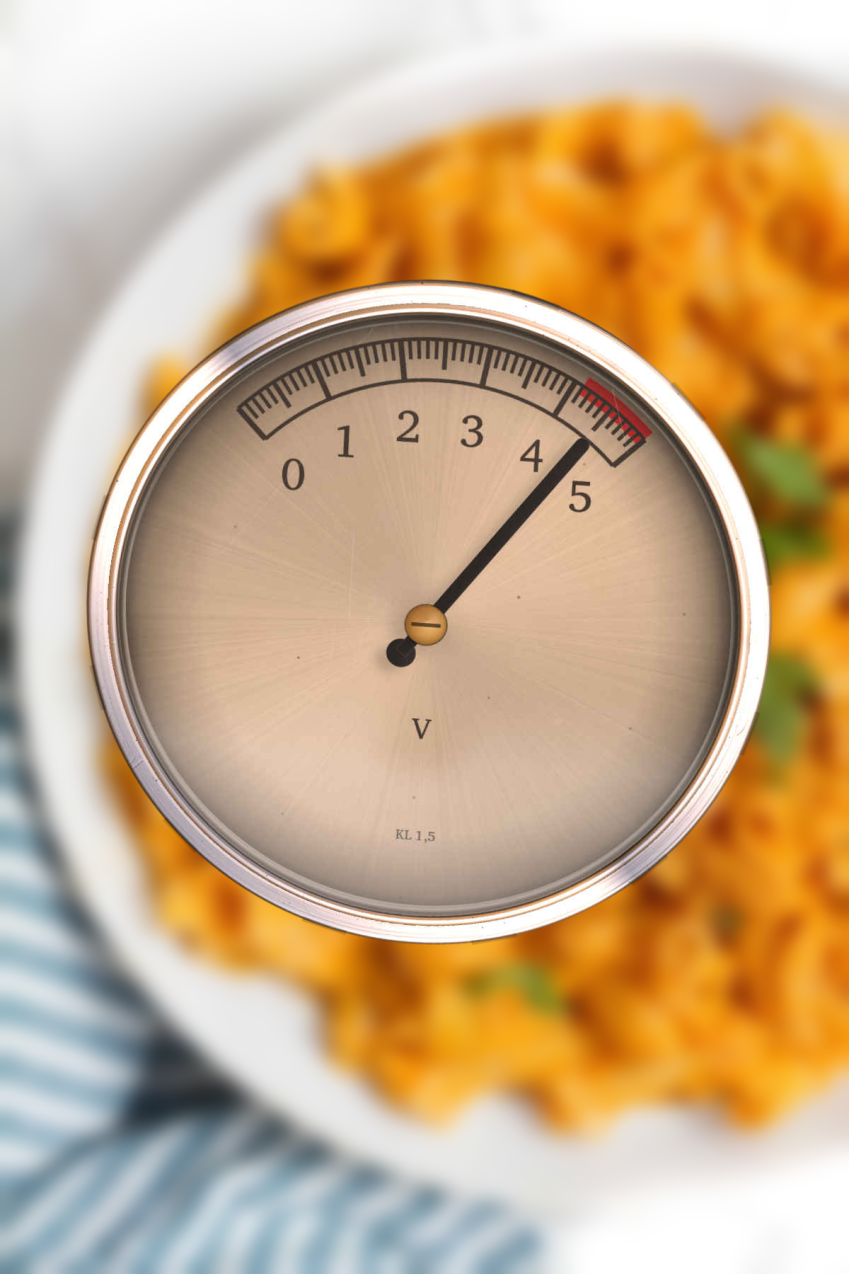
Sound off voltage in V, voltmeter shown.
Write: 4.5 V
